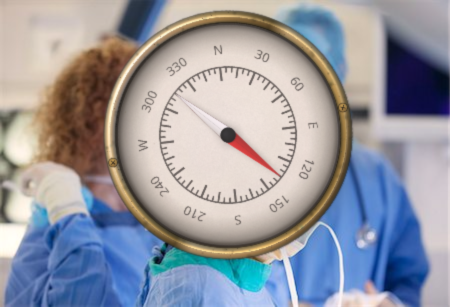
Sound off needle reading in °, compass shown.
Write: 135 °
